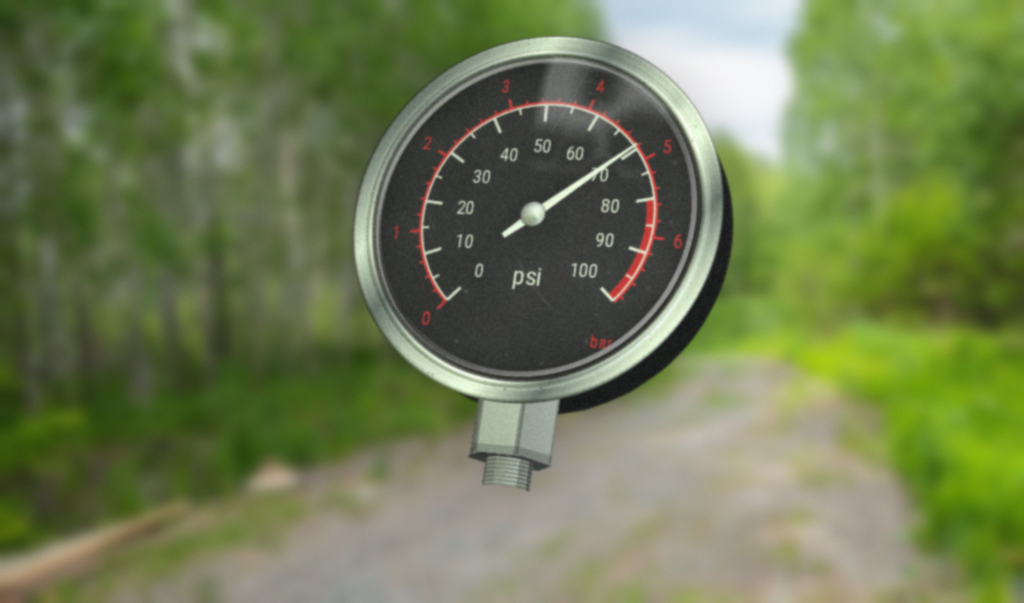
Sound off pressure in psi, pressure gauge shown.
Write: 70 psi
